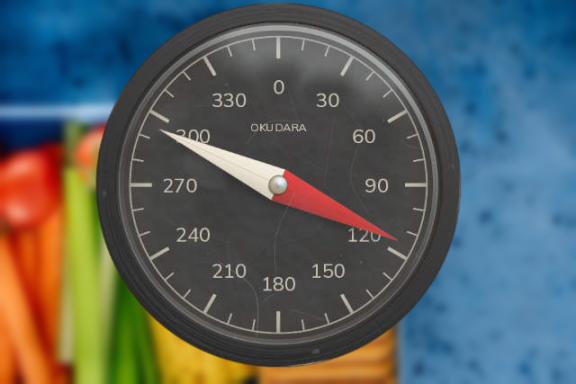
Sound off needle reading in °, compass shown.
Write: 115 °
